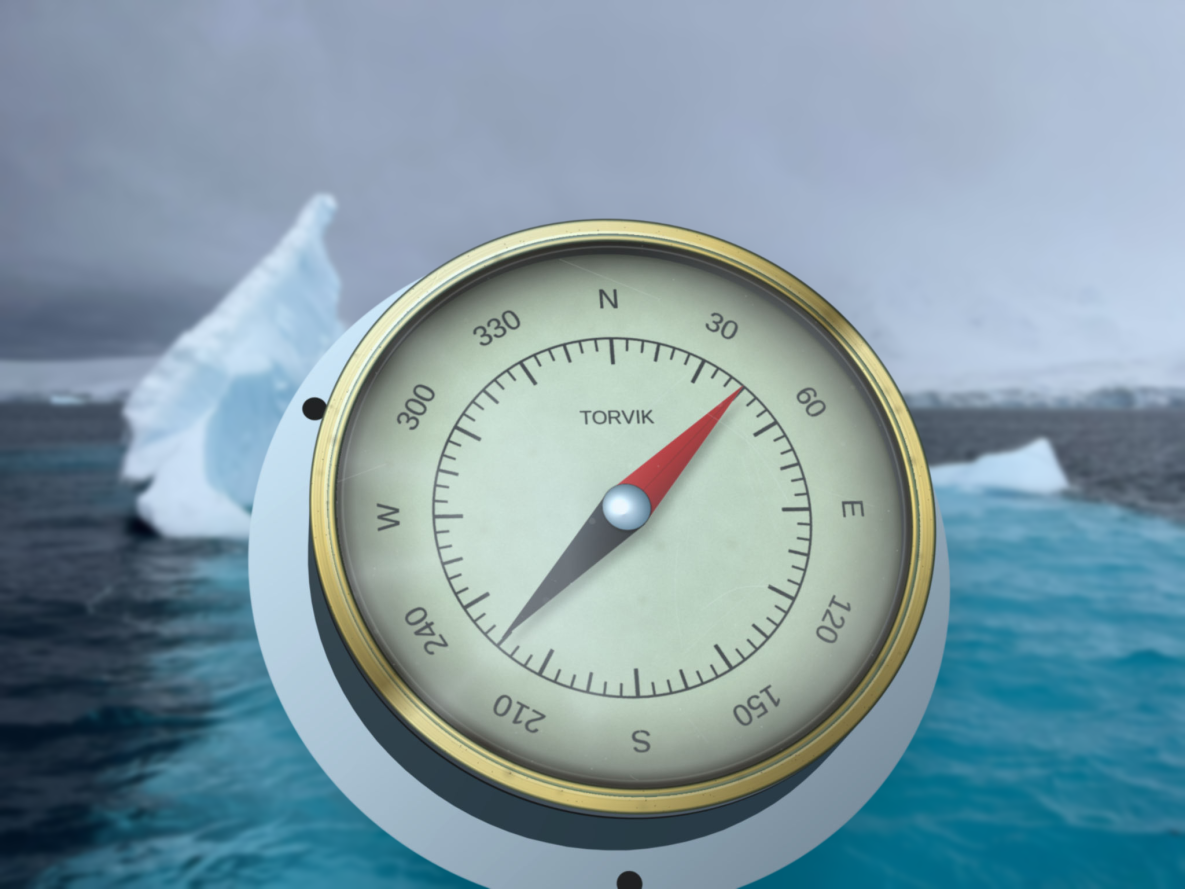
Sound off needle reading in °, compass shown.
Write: 45 °
